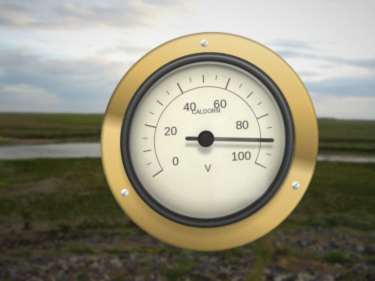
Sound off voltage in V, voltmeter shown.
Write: 90 V
